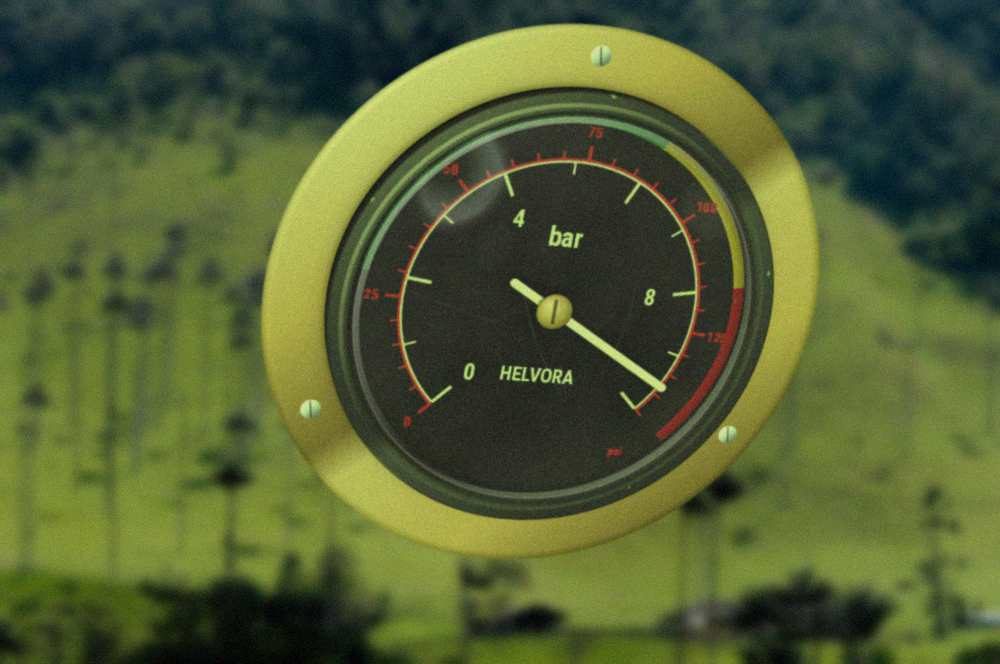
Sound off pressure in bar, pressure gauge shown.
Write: 9.5 bar
